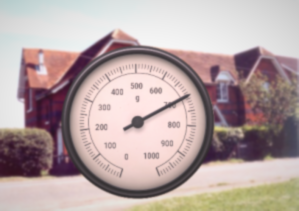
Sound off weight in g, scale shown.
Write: 700 g
